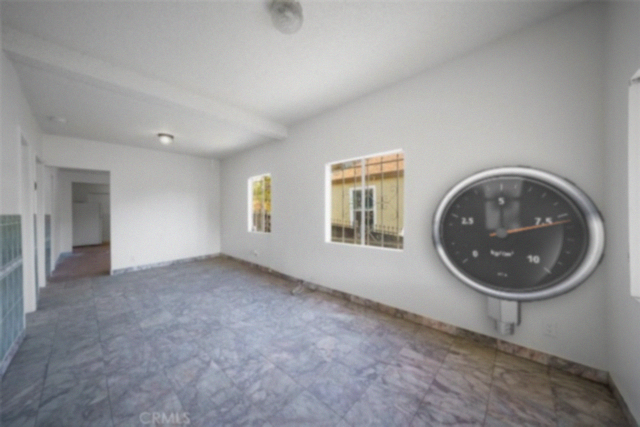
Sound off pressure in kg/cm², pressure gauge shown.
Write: 7.75 kg/cm²
